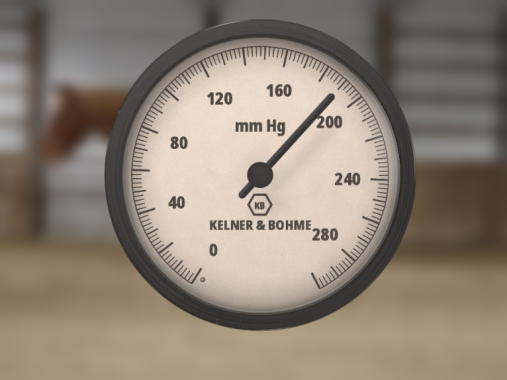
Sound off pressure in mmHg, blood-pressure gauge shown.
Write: 190 mmHg
